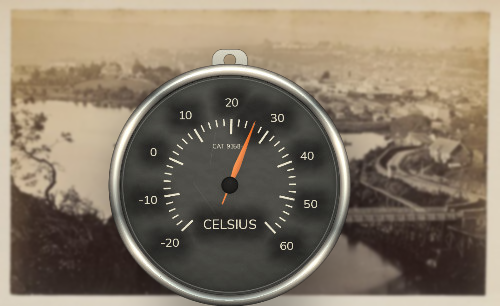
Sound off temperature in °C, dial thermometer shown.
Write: 26 °C
